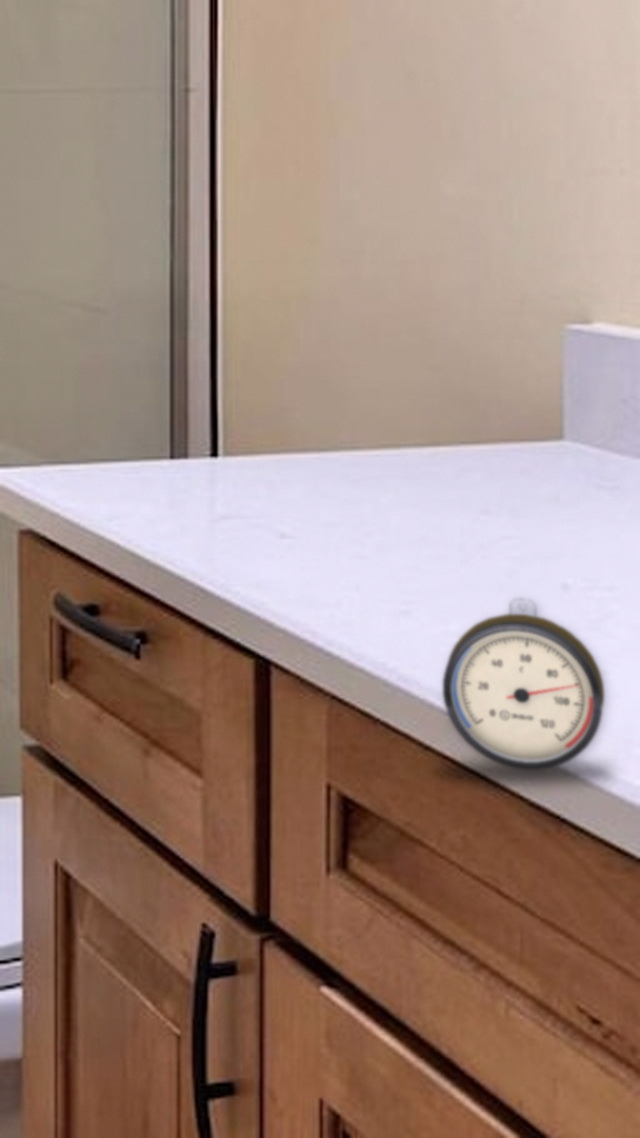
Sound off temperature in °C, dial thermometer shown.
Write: 90 °C
